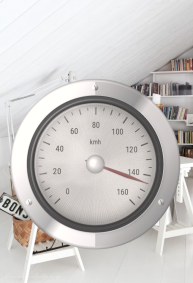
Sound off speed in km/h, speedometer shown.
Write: 145 km/h
